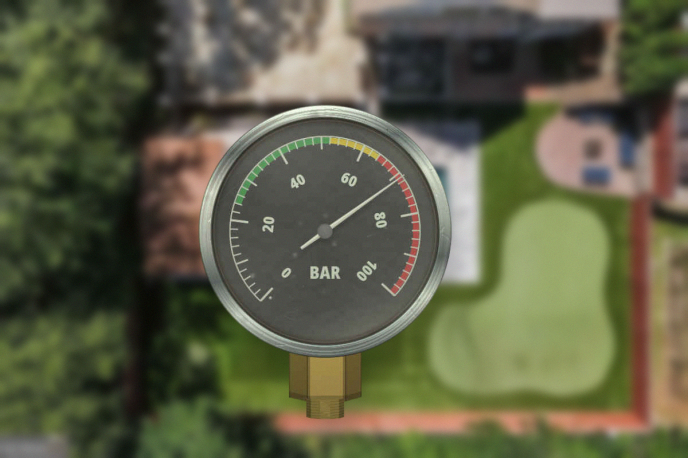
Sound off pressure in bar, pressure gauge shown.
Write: 71 bar
